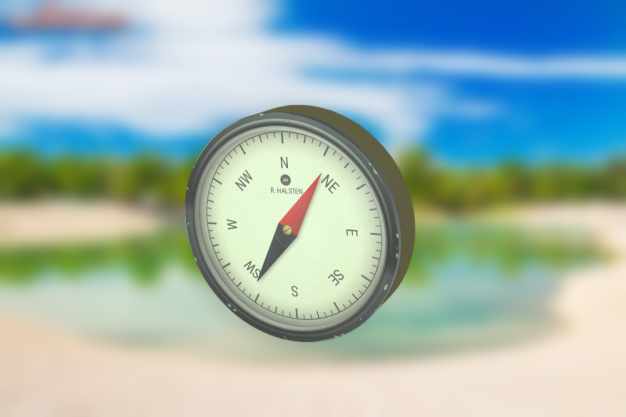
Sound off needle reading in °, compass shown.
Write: 35 °
